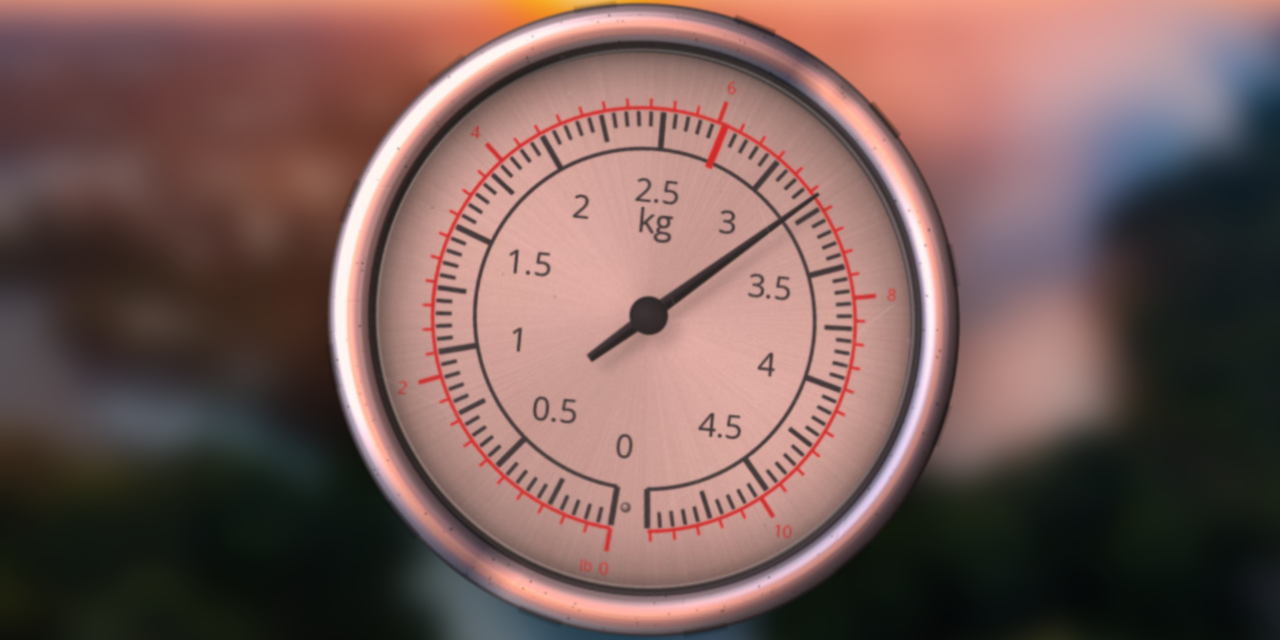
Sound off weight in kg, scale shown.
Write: 3.2 kg
